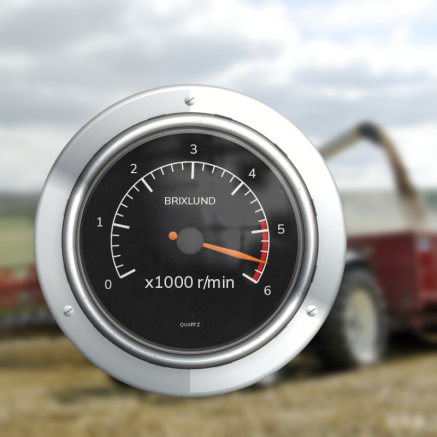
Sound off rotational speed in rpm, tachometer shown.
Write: 5600 rpm
